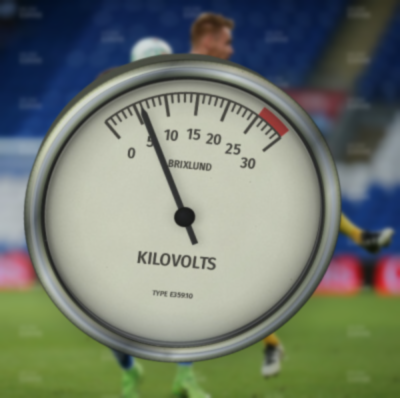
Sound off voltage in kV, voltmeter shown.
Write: 6 kV
